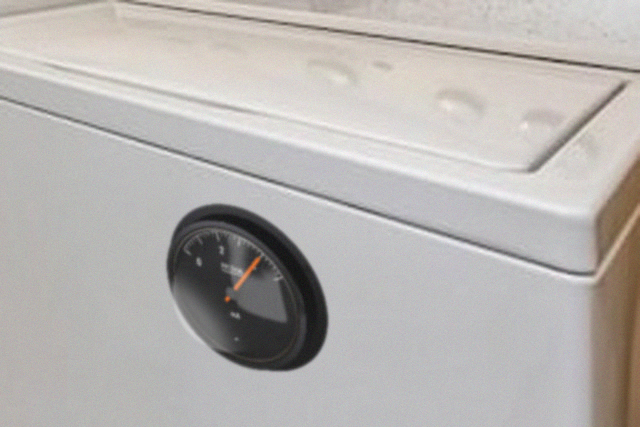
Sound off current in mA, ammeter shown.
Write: 4 mA
